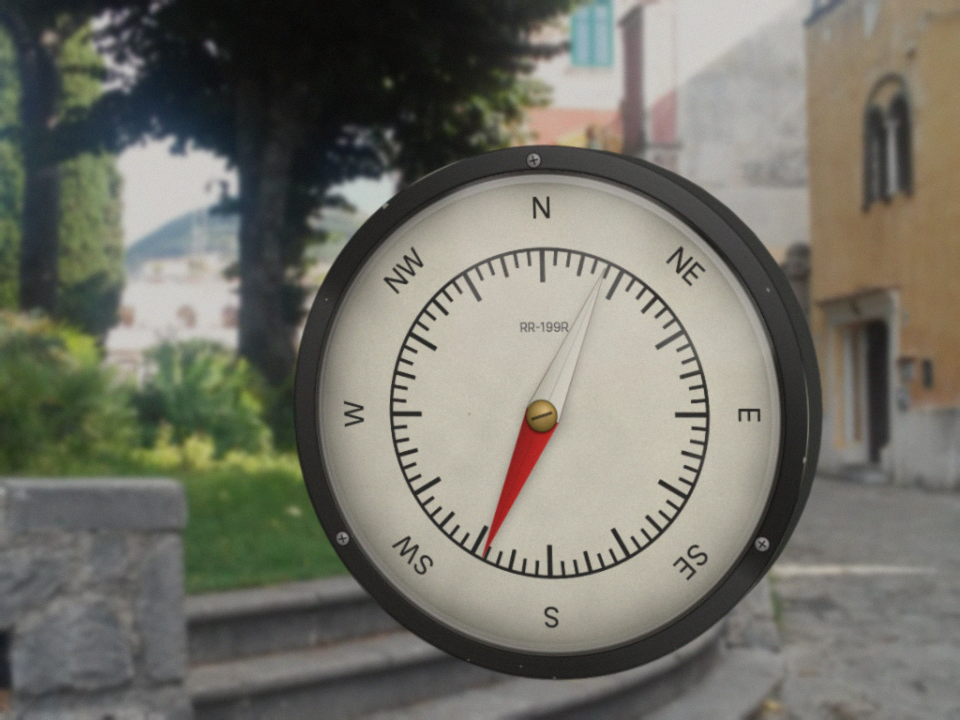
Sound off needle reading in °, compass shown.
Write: 205 °
